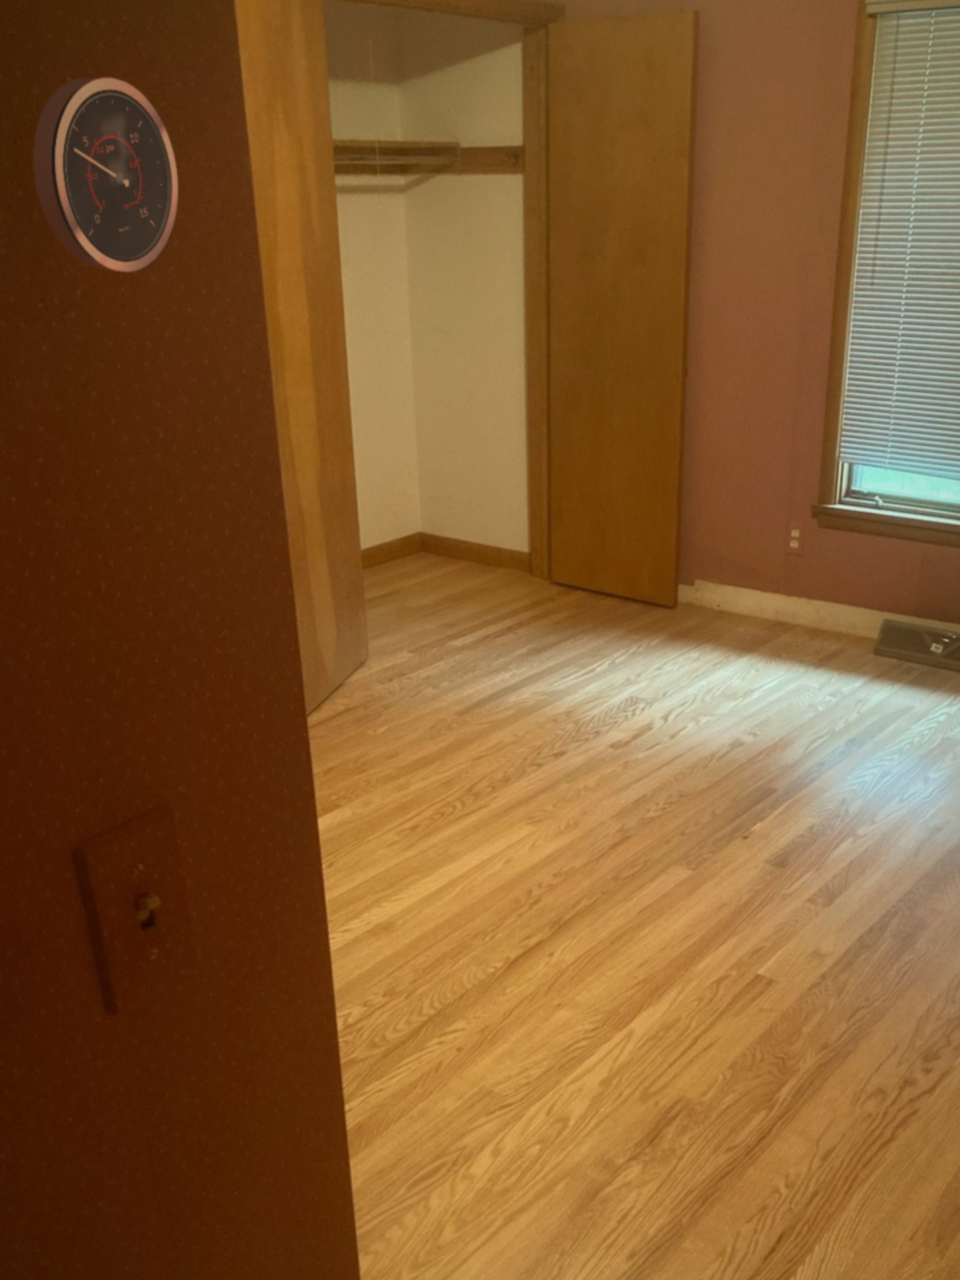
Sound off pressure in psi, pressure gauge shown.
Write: 4 psi
